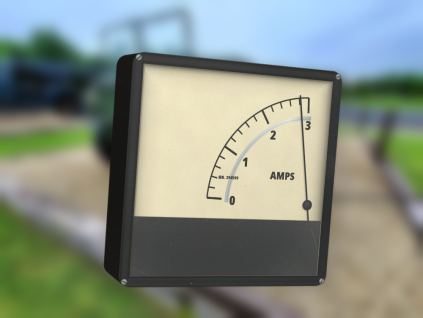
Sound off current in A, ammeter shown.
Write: 2.8 A
